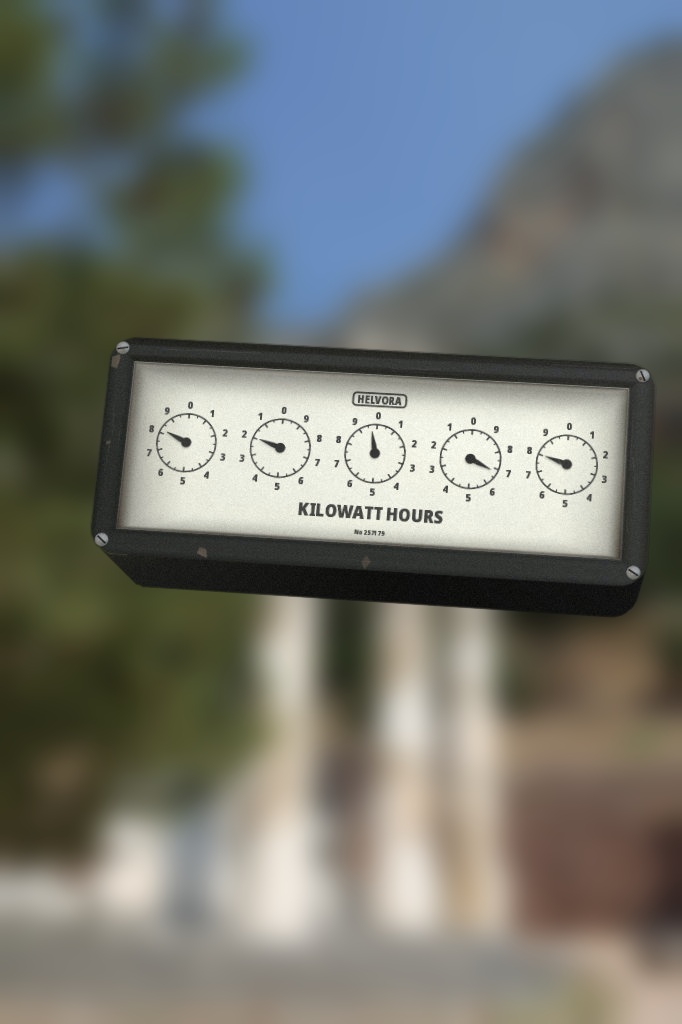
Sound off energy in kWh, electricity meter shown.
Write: 81968 kWh
